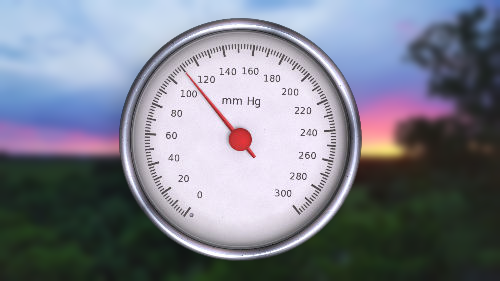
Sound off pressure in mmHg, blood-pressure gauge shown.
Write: 110 mmHg
